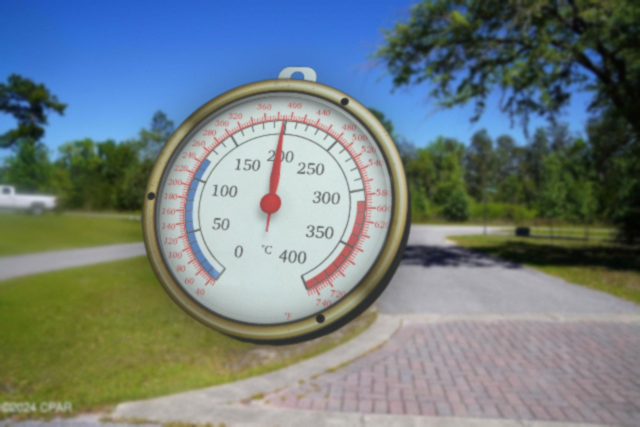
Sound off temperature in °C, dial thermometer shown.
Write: 200 °C
